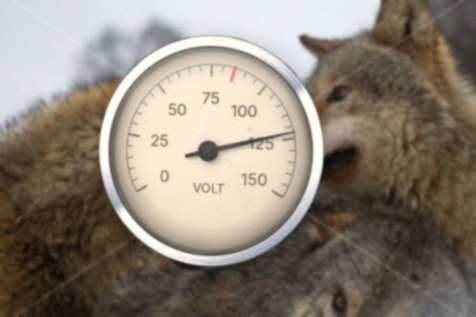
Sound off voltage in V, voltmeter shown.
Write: 122.5 V
